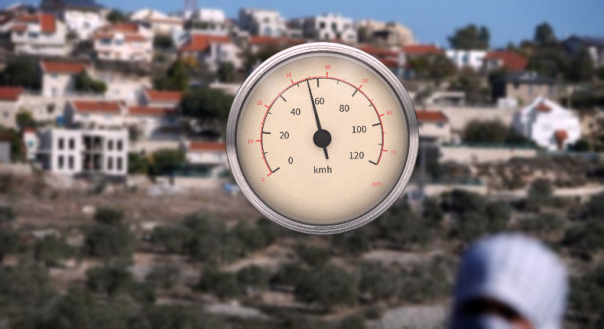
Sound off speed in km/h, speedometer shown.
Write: 55 km/h
